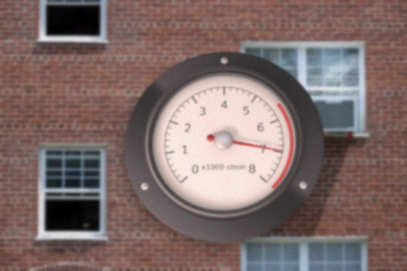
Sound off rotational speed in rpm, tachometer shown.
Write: 7000 rpm
